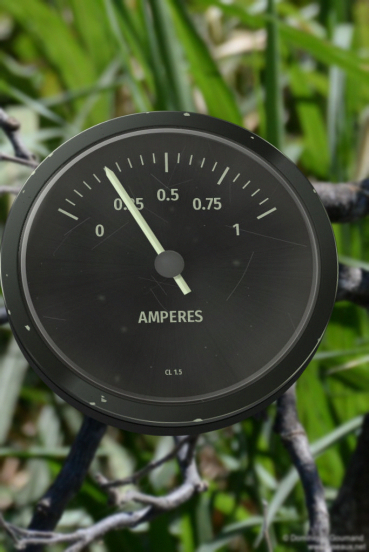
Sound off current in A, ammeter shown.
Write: 0.25 A
